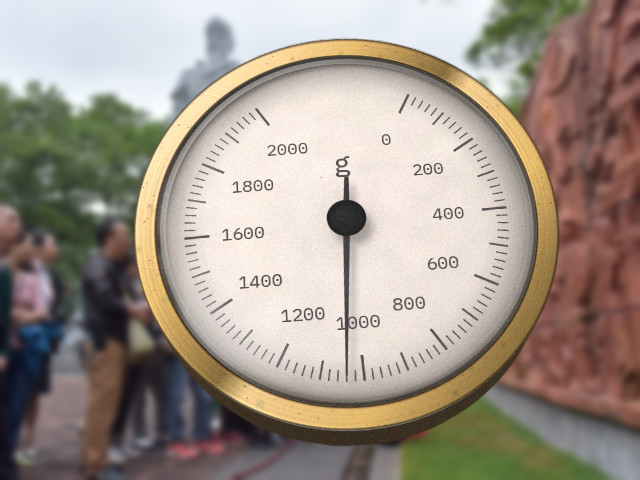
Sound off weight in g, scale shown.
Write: 1040 g
